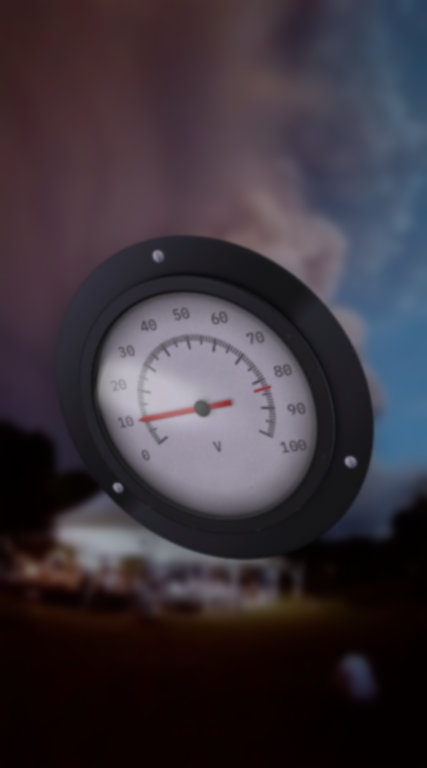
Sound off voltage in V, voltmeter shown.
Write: 10 V
